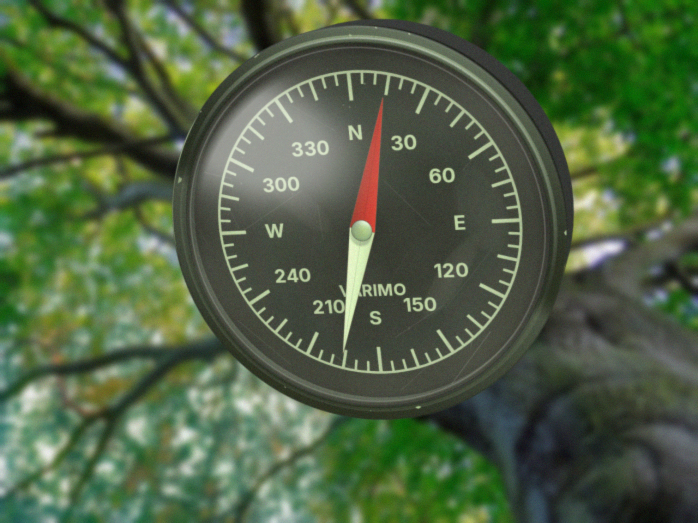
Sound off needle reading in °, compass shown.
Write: 15 °
